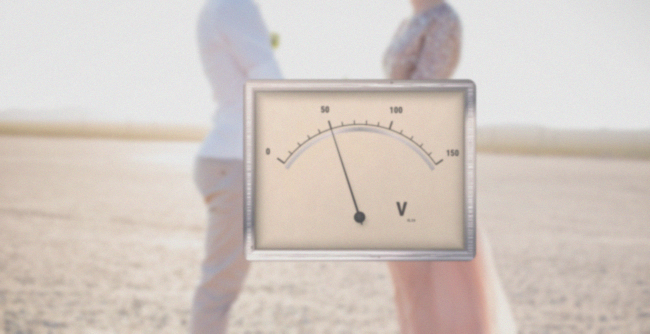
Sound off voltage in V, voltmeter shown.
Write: 50 V
